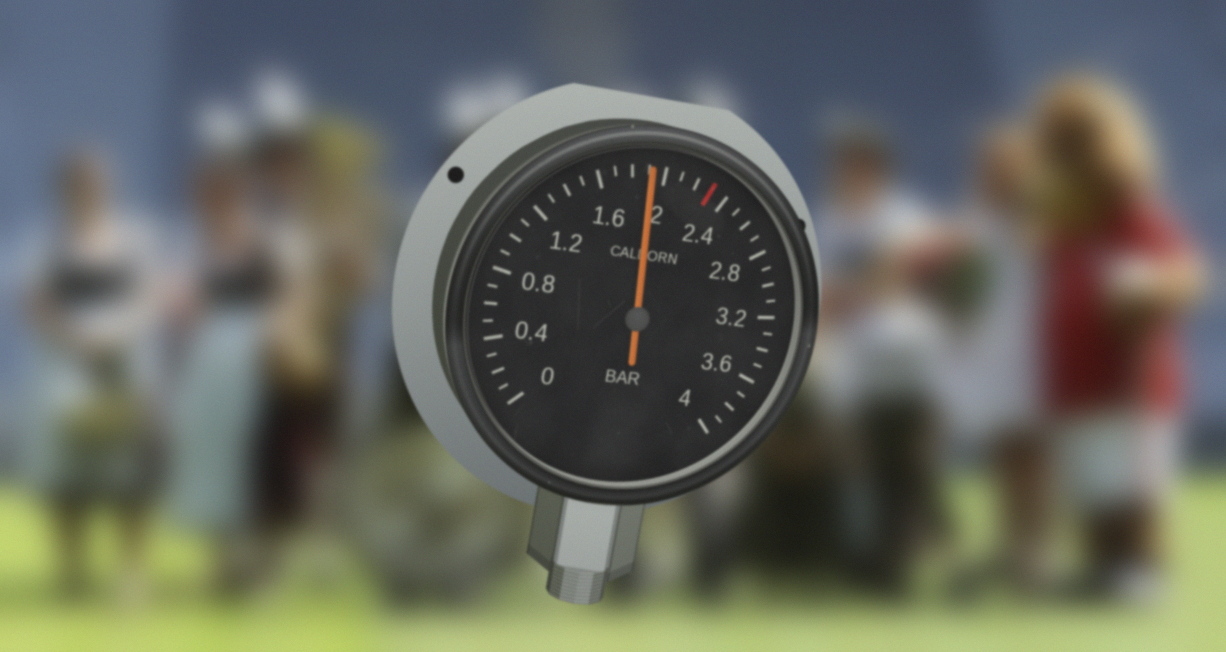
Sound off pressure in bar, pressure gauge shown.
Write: 1.9 bar
